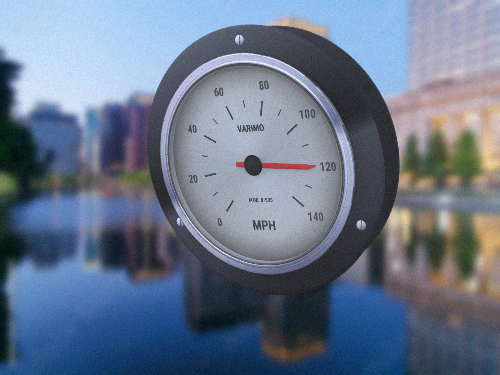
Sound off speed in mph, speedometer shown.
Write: 120 mph
